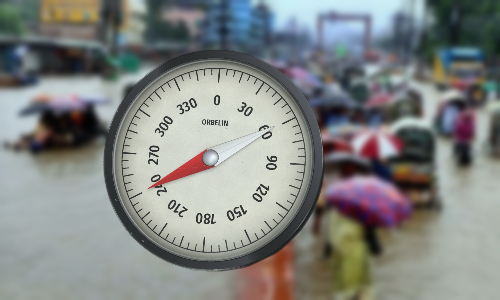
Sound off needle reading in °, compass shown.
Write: 240 °
